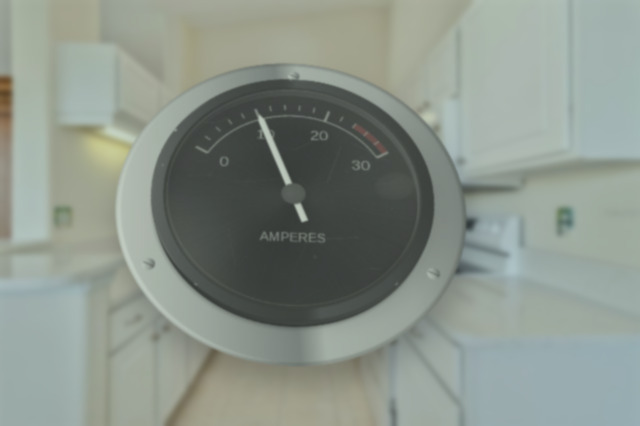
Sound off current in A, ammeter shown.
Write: 10 A
